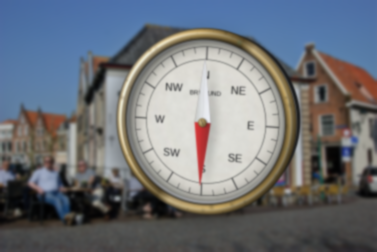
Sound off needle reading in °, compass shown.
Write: 180 °
